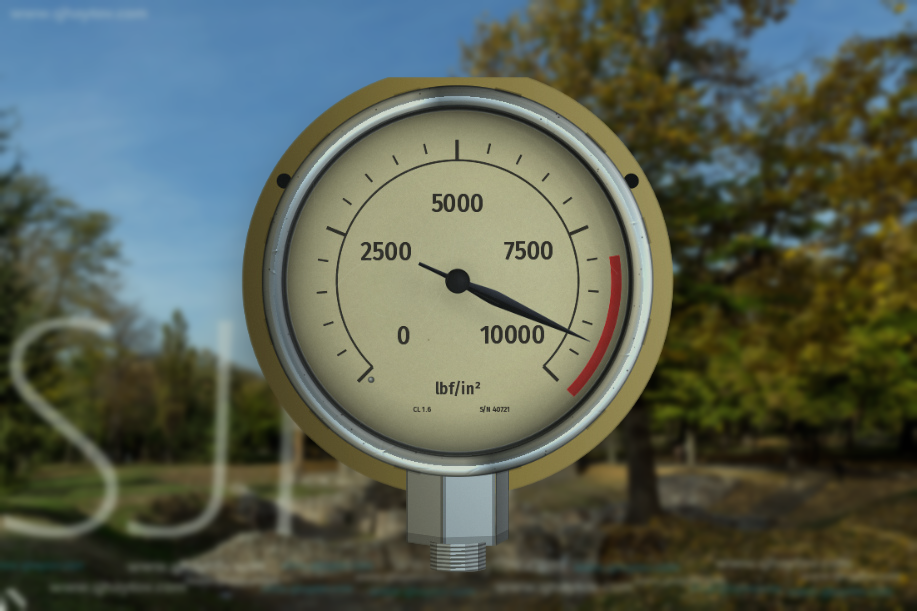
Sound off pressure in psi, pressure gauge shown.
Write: 9250 psi
